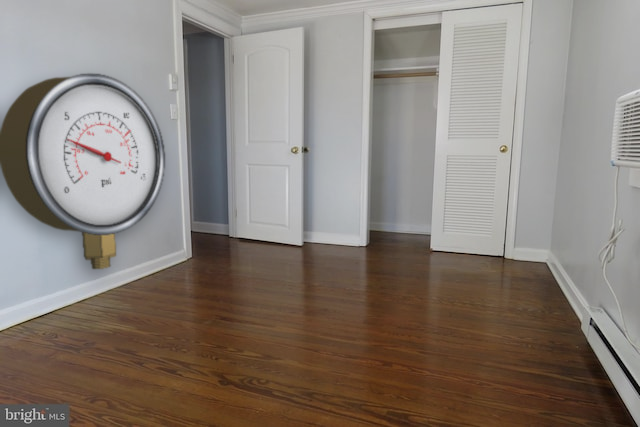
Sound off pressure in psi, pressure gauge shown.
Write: 3.5 psi
